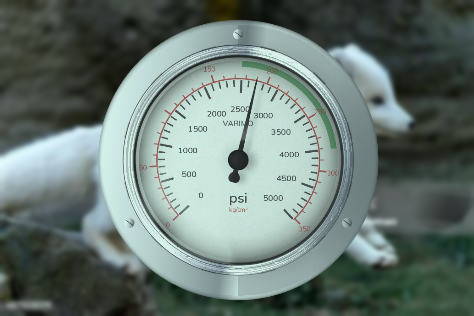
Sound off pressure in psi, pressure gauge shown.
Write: 2700 psi
